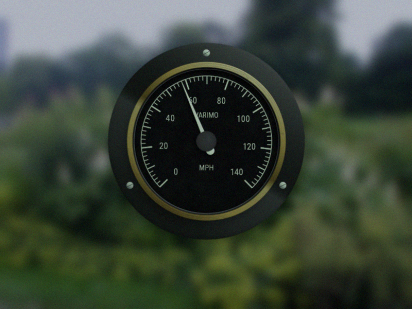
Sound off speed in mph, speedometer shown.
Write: 58 mph
